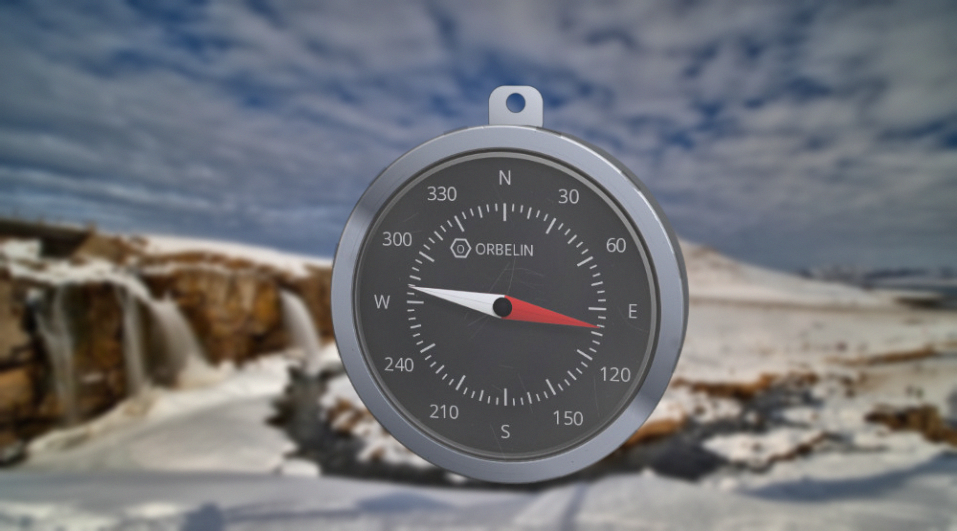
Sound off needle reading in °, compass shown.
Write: 100 °
